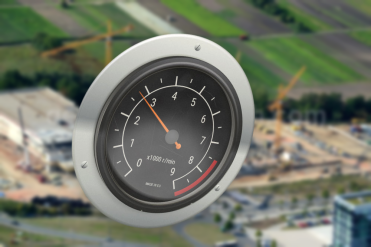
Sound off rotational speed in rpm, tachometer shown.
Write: 2750 rpm
